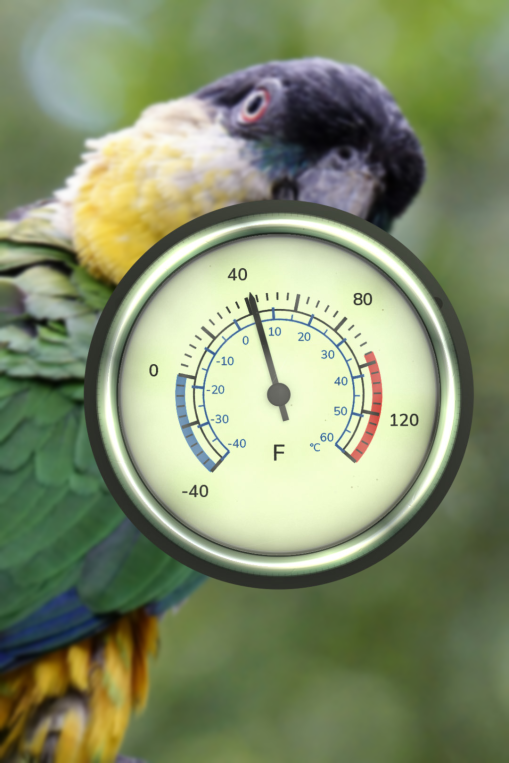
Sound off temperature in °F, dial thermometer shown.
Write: 42 °F
